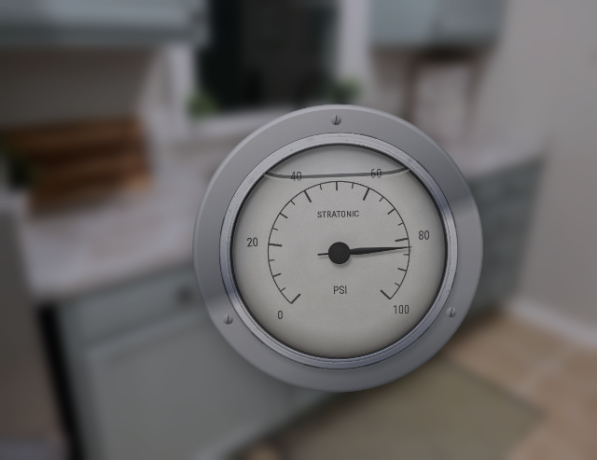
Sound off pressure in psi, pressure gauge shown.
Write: 82.5 psi
